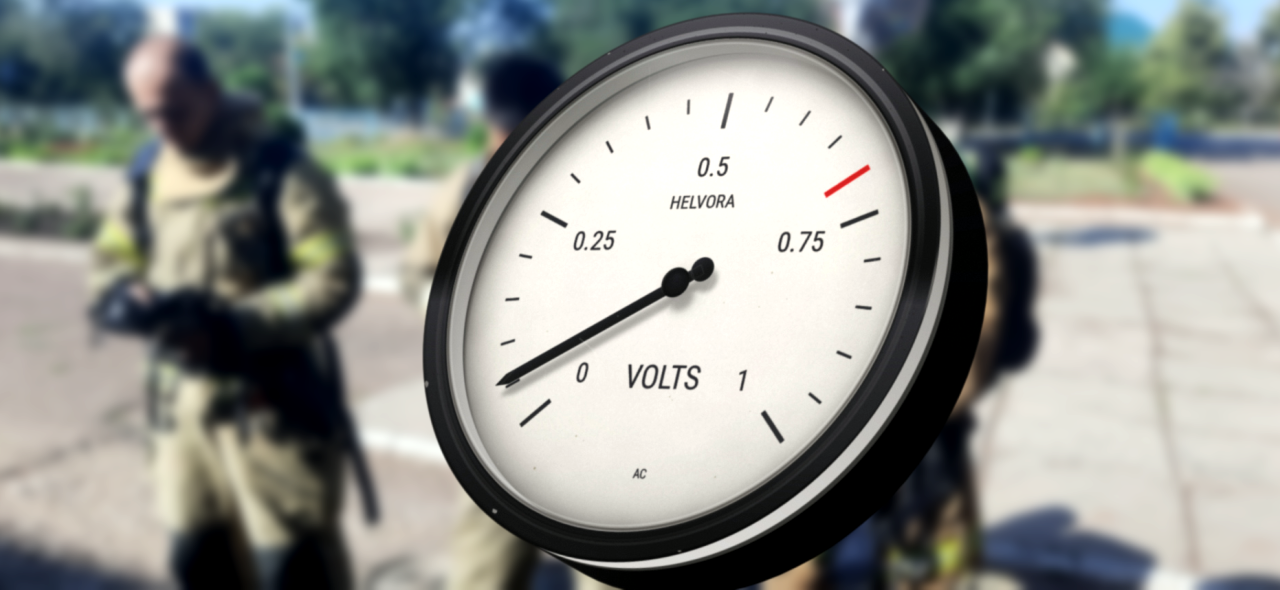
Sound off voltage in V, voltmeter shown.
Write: 0.05 V
